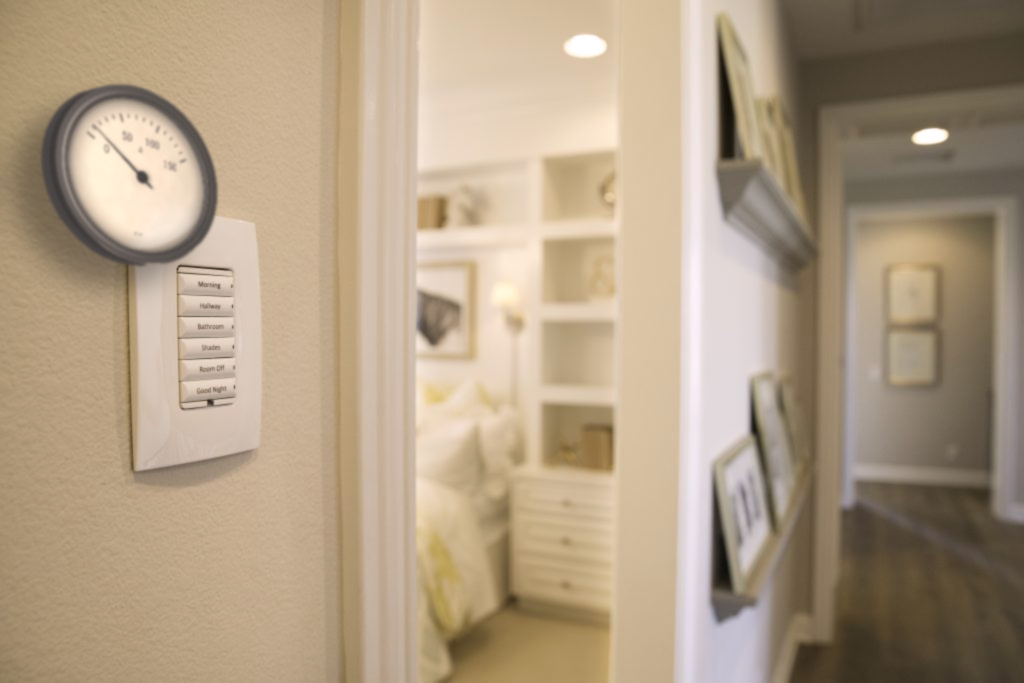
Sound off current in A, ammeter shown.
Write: 10 A
